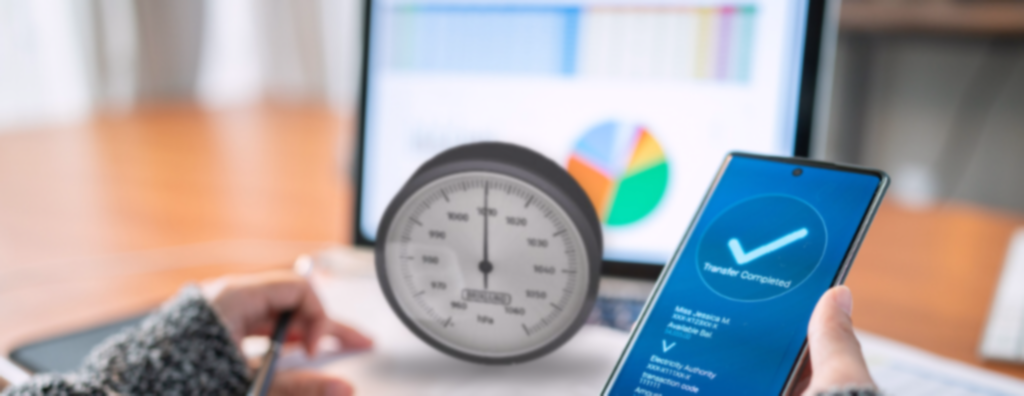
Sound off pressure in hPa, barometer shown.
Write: 1010 hPa
